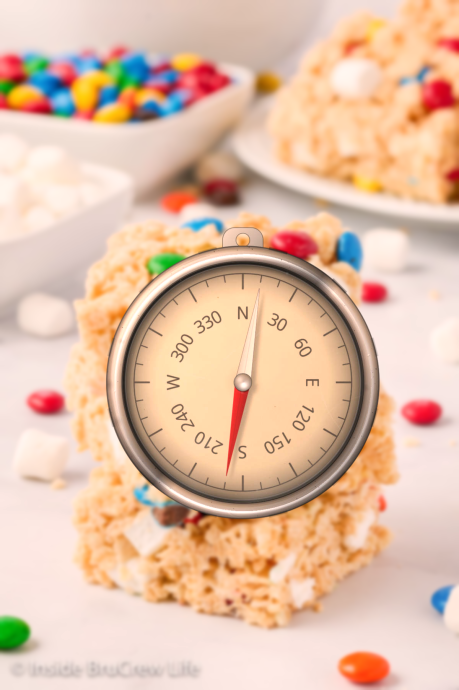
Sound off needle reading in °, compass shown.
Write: 190 °
